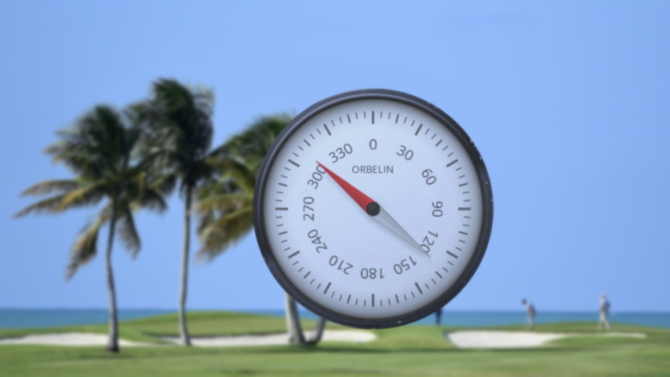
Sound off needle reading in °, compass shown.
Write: 310 °
